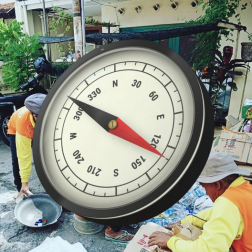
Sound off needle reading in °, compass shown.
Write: 130 °
